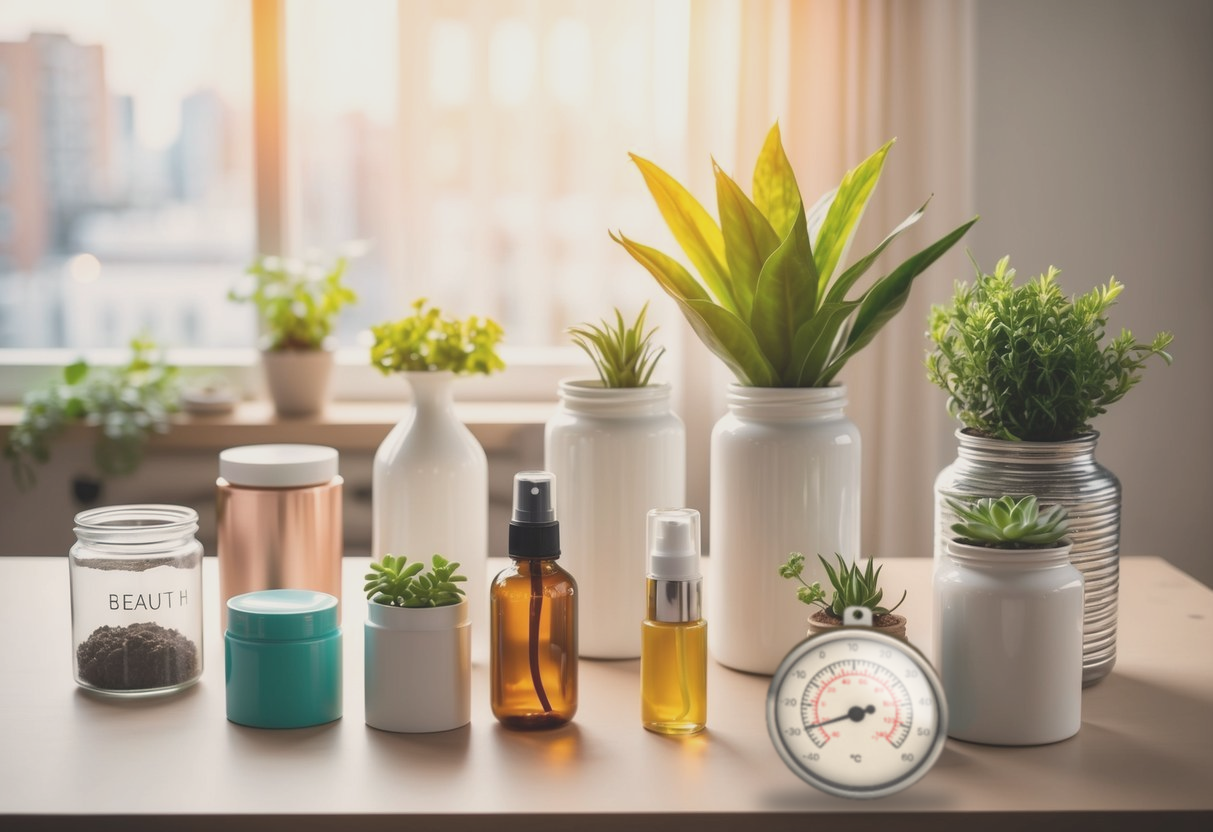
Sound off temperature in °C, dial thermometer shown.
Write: -30 °C
